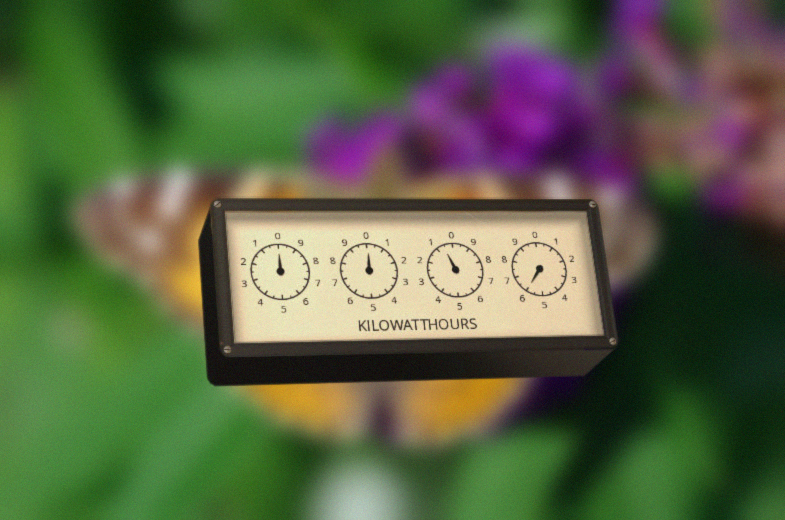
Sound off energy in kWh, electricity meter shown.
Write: 6 kWh
